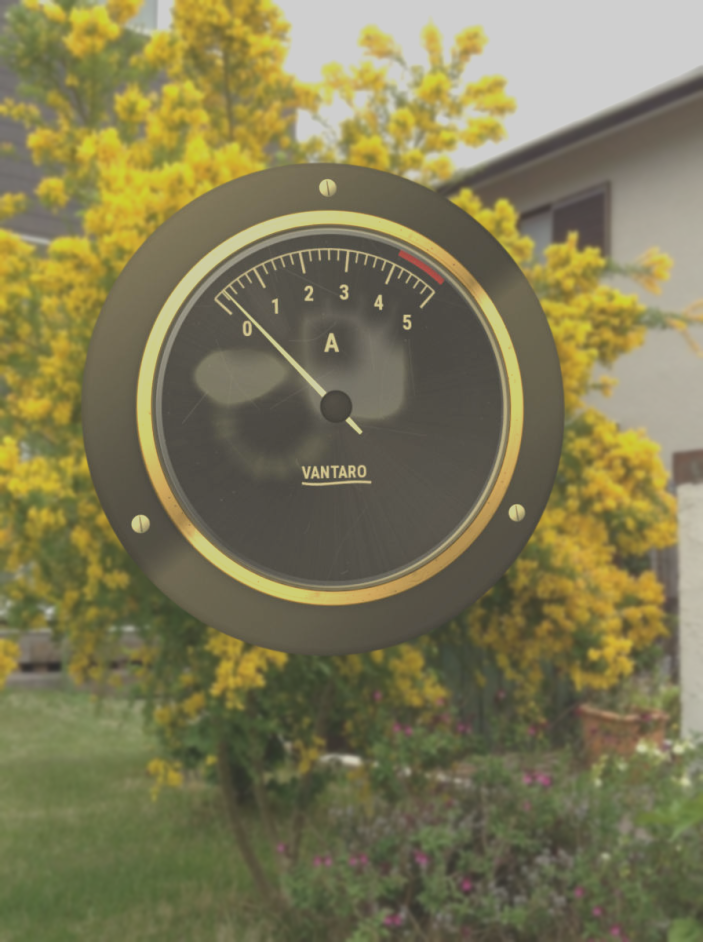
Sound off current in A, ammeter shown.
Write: 0.2 A
